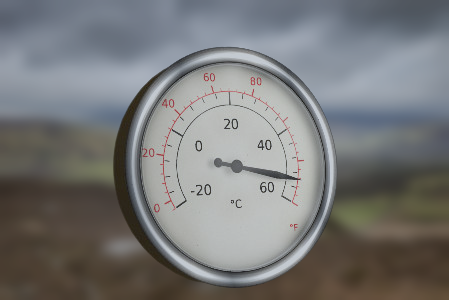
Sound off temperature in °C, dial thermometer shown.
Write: 54 °C
